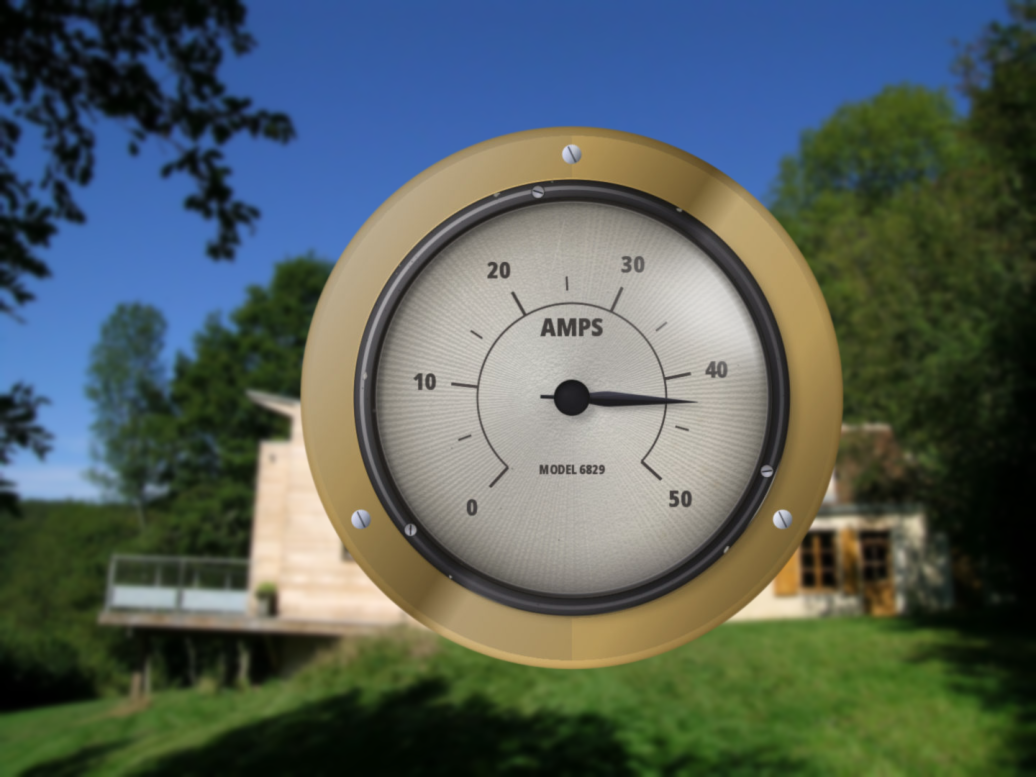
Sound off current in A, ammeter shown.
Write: 42.5 A
